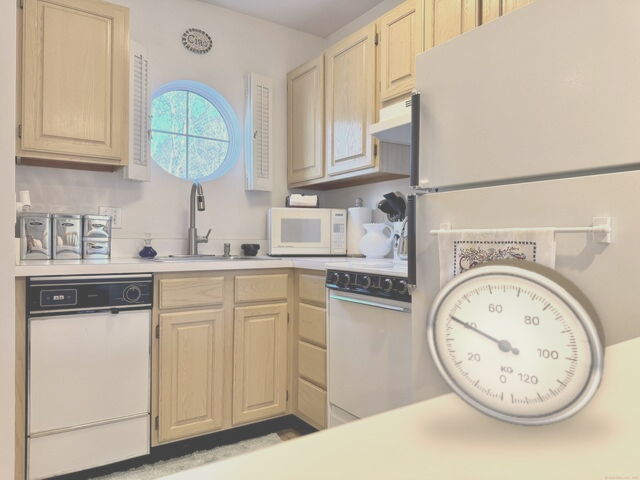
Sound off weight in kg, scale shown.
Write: 40 kg
